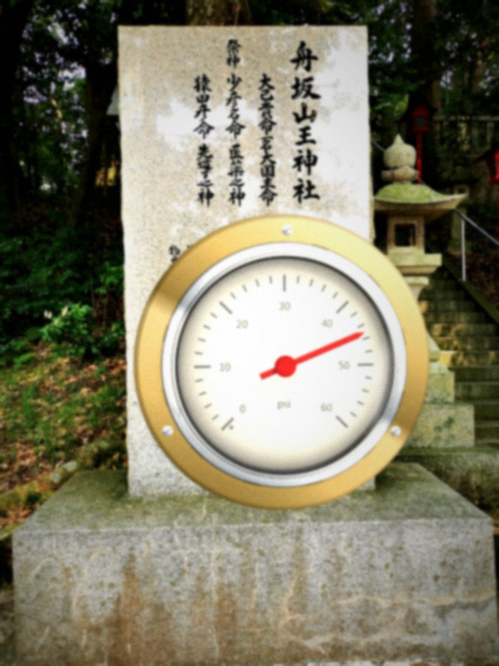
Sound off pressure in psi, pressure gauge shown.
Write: 45 psi
